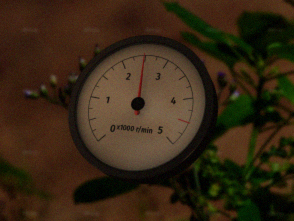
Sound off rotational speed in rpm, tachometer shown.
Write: 2500 rpm
